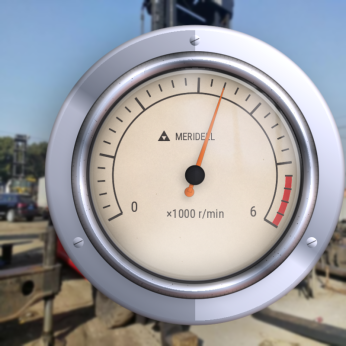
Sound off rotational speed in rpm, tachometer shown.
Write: 3400 rpm
